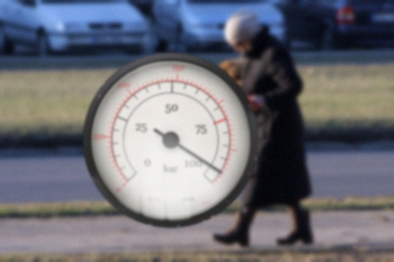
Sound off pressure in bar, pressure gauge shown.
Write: 95 bar
